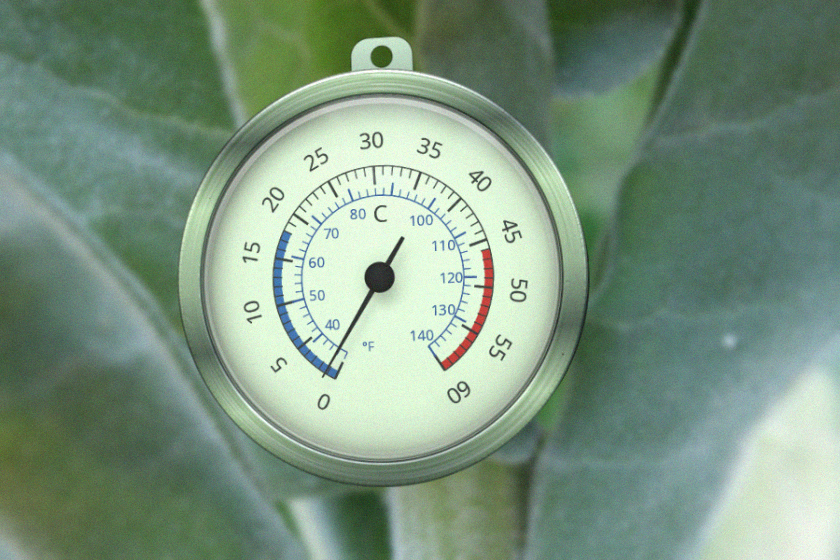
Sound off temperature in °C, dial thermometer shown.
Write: 1 °C
